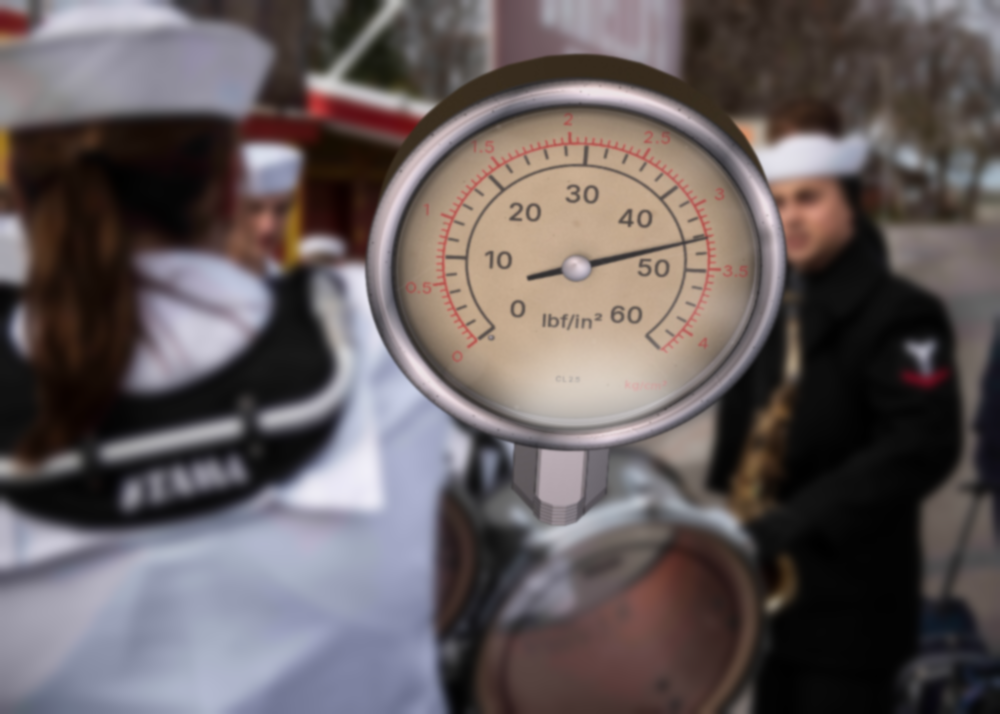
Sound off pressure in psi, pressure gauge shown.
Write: 46 psi
